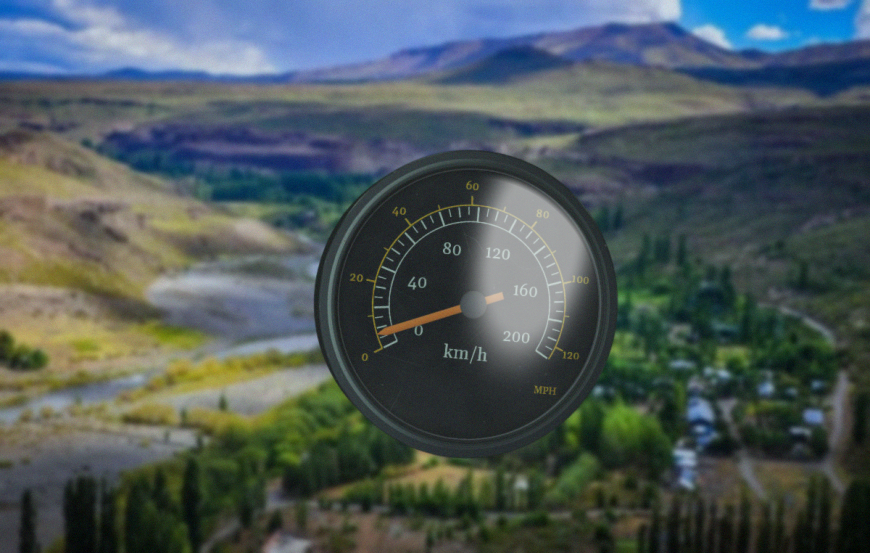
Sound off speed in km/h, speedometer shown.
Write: 7.5 km/h
